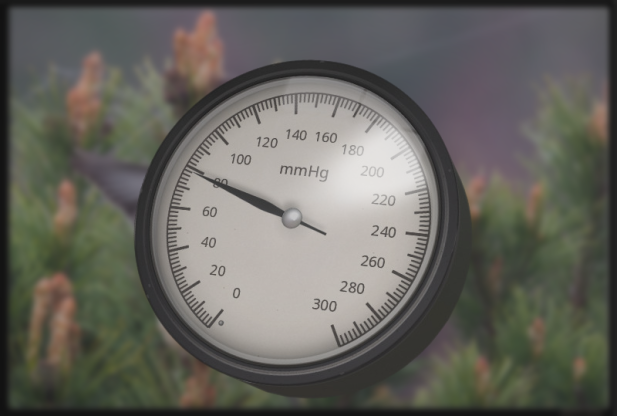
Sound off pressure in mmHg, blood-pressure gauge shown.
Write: 78 mmHg
